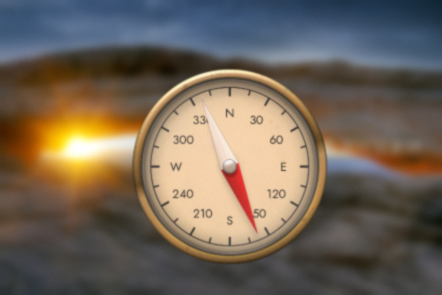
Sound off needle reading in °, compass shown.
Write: 157.5 °
